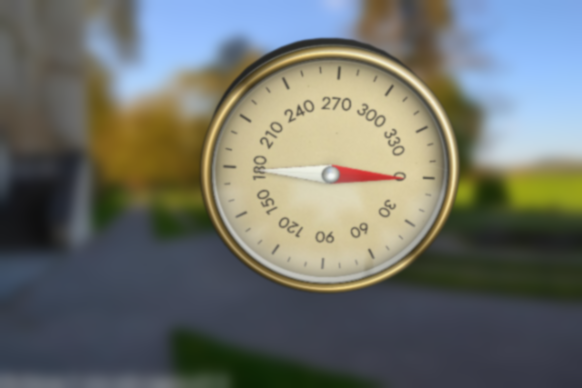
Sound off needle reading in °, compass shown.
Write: 0 °
